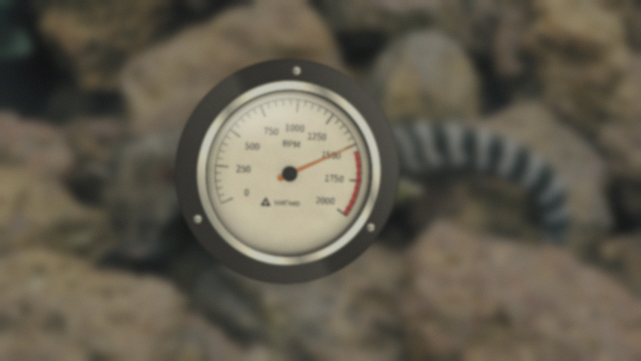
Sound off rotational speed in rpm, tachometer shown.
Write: 1500 rpm
